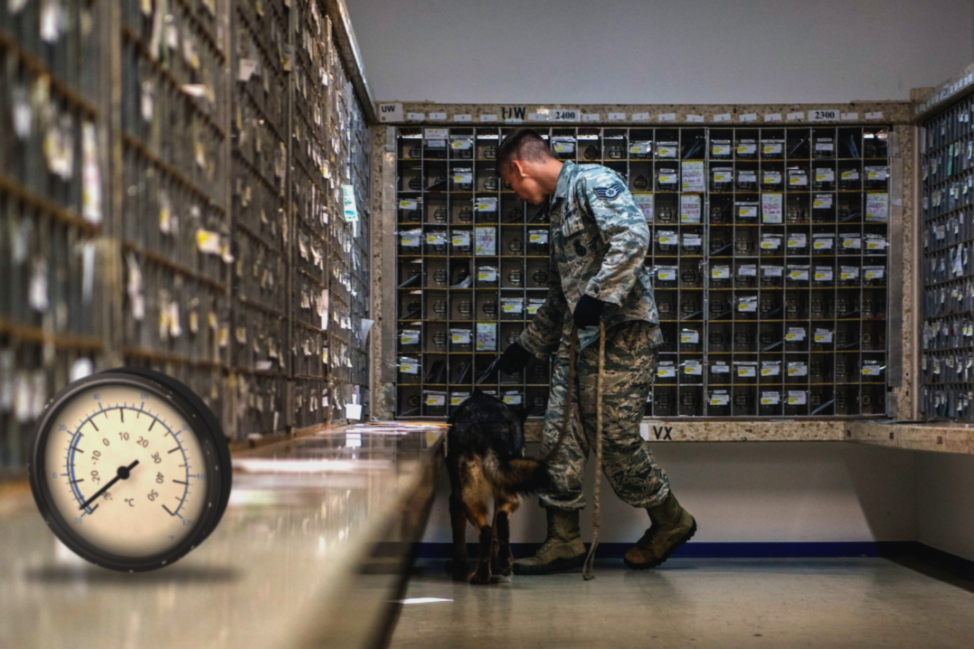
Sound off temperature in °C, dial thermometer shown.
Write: -27.5 °C
